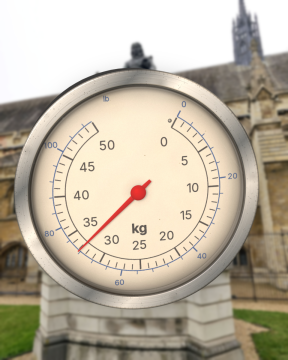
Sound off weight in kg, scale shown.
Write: 33 kg
